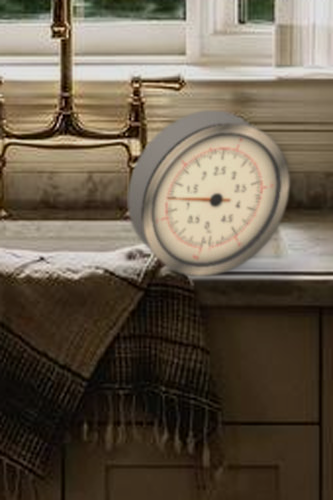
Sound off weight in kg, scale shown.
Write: 1.25 kg
